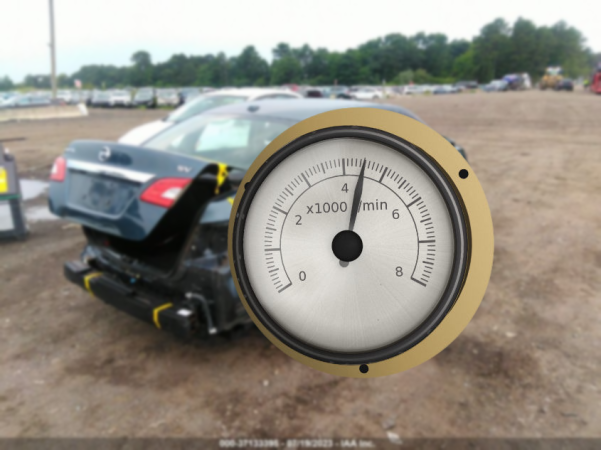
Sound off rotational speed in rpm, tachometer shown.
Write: 4500 rpm
